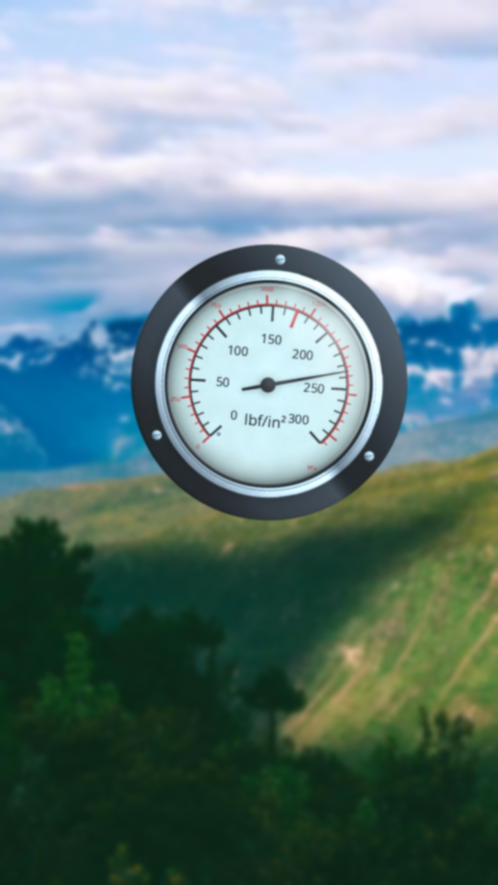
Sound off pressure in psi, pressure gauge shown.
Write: 235 psi
